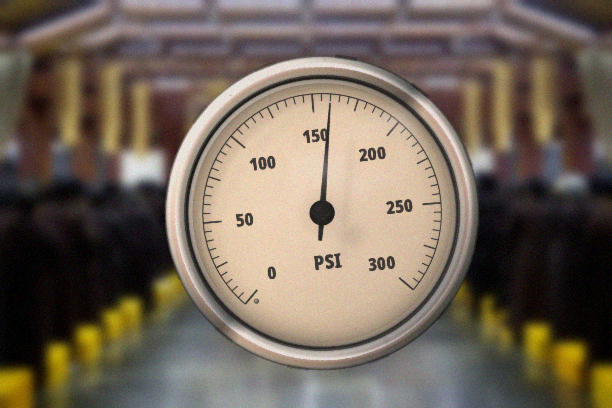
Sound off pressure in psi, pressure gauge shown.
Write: 160 psi
